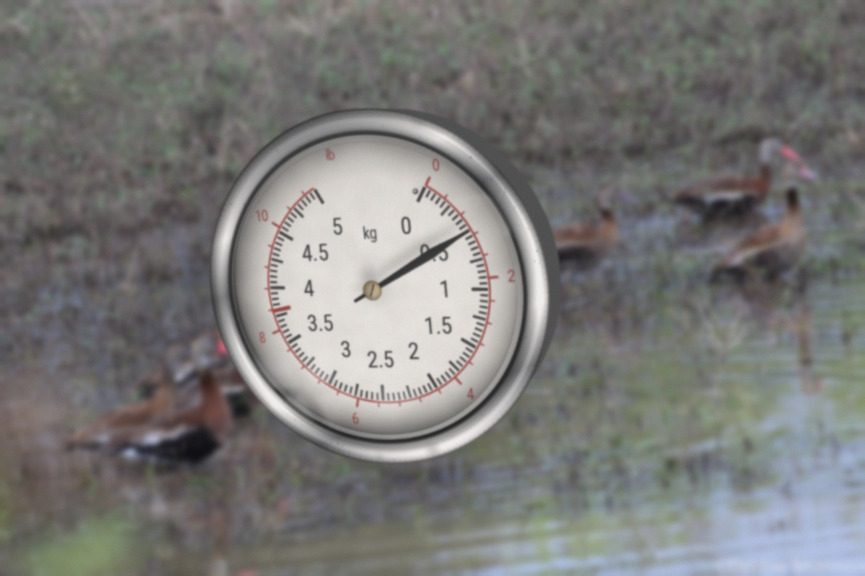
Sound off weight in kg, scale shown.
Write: 0.5 kg
